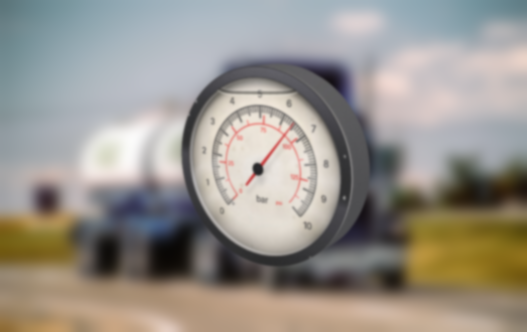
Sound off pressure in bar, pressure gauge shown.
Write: 6.5 bar
